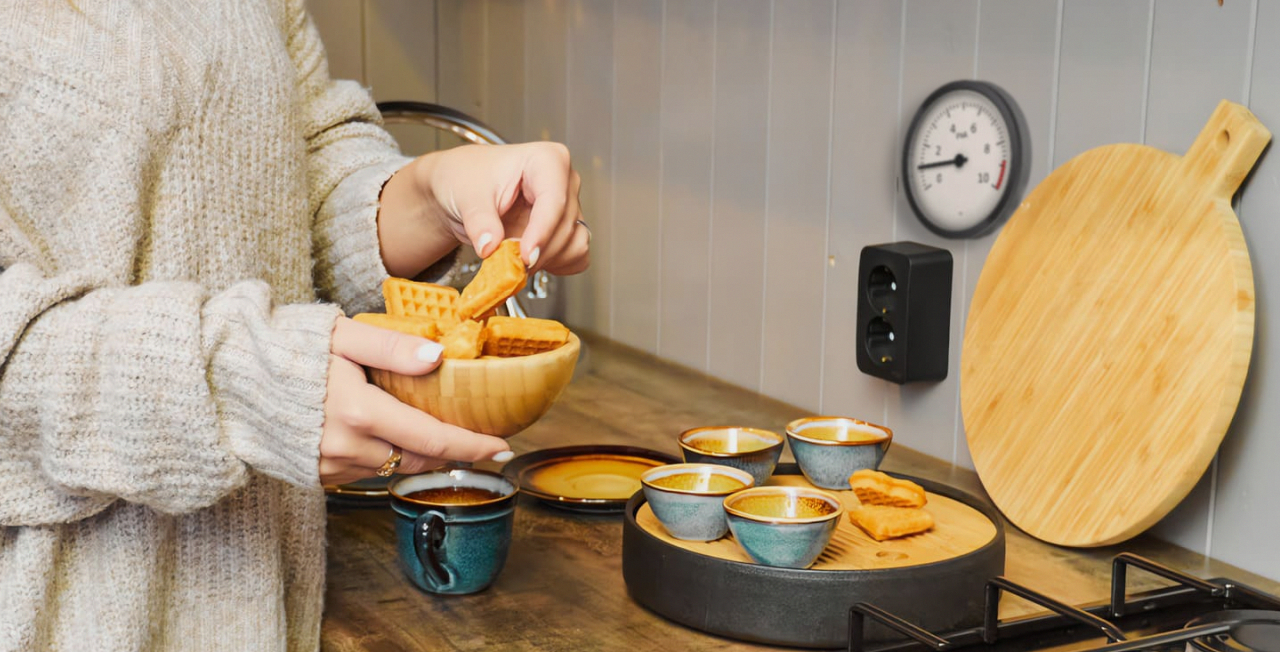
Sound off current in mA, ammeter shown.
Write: 1 mA
